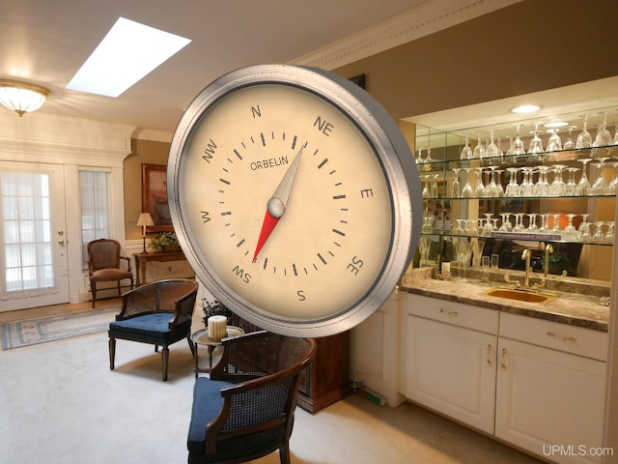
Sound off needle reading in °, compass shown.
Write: 220 °
